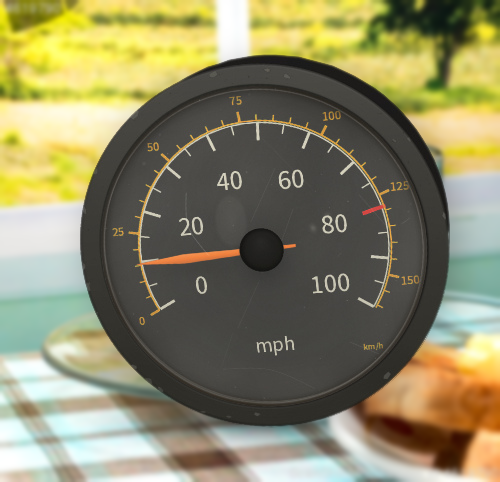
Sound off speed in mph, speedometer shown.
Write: 10 mph
